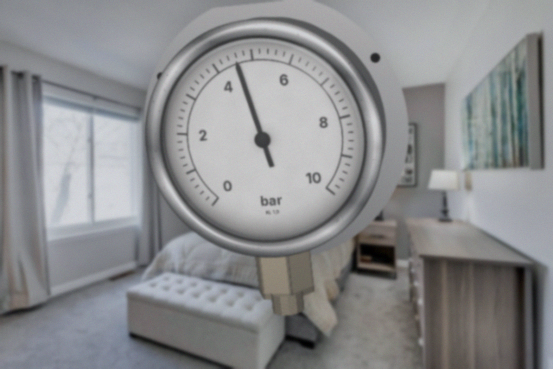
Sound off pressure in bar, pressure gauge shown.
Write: 4.6 bar
